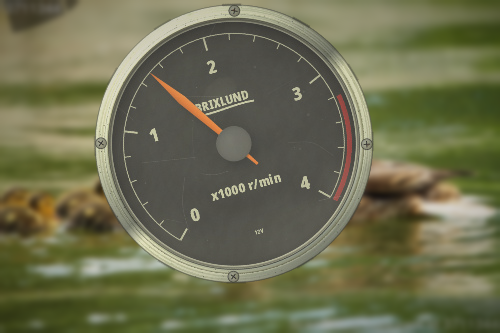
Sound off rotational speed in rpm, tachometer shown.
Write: 1500 rpm
